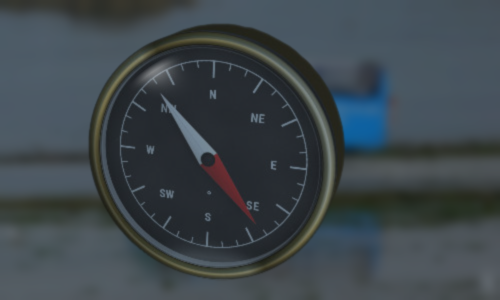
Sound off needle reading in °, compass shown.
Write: 140 °
